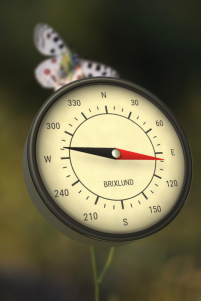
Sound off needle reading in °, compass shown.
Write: 100 °
